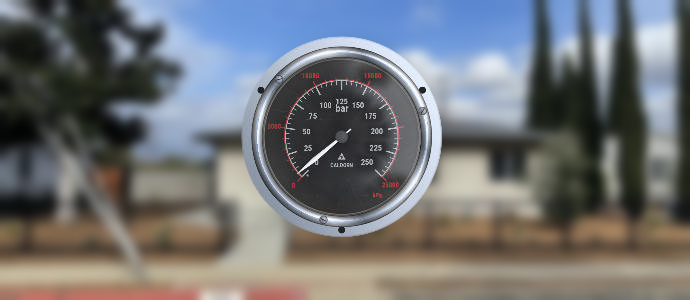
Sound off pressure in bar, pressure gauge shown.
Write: 5 bar
